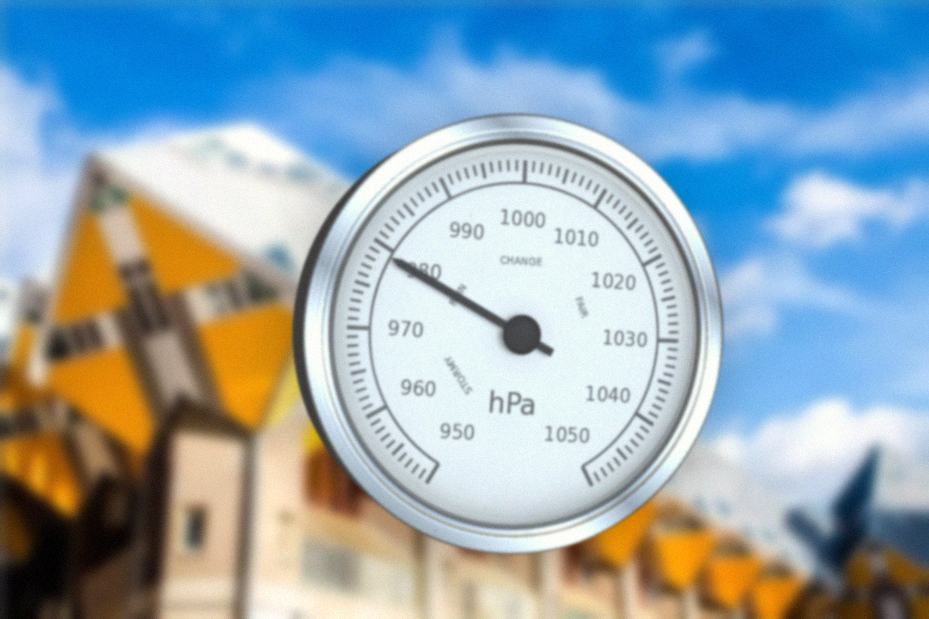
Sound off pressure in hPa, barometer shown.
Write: 979 hPa
